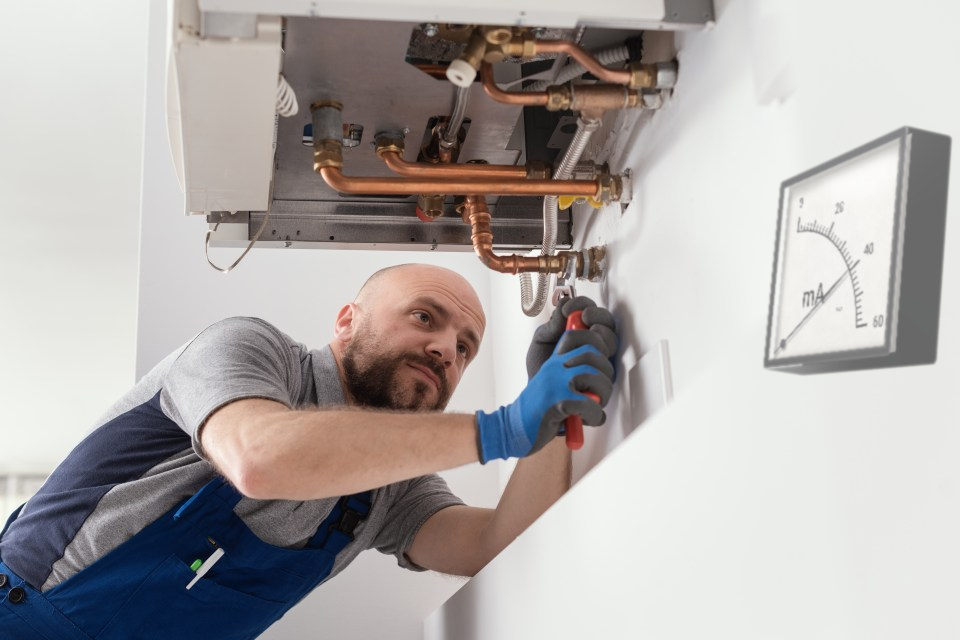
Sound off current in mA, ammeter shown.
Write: 40 mA
